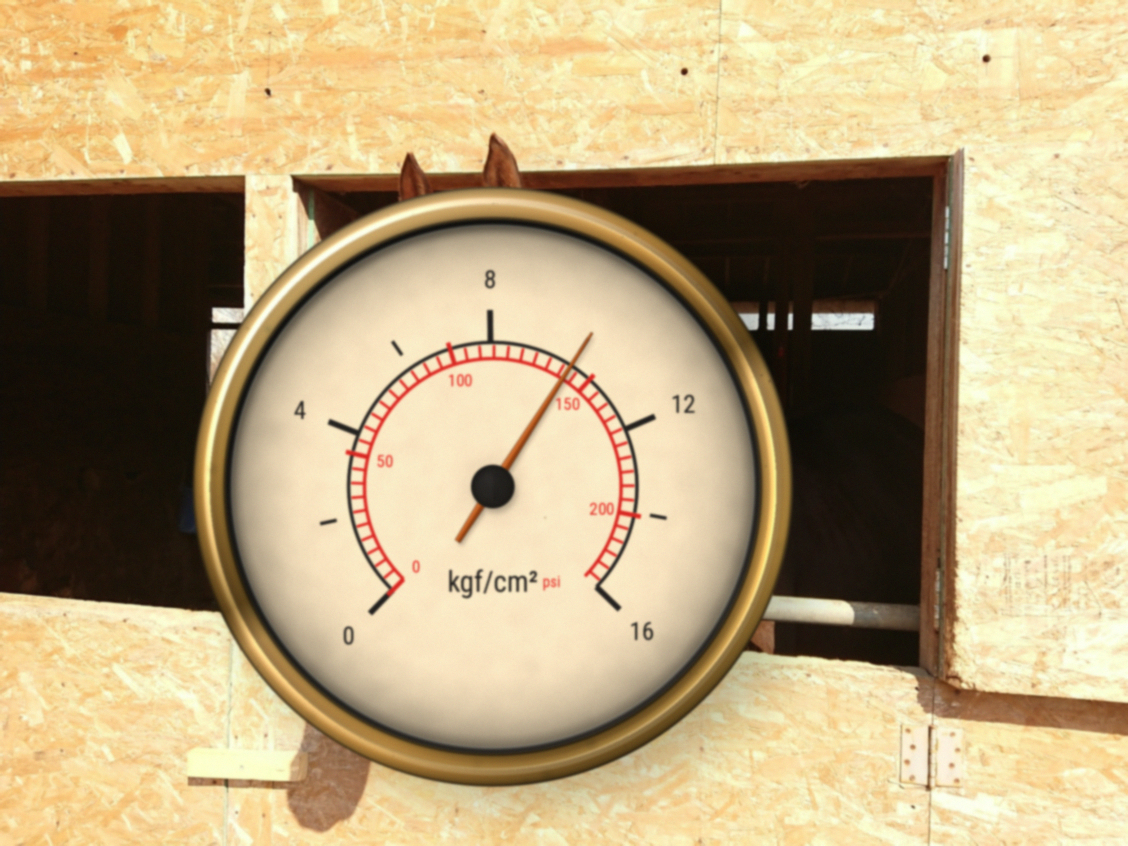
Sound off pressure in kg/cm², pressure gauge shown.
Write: 10 kg/cm²
